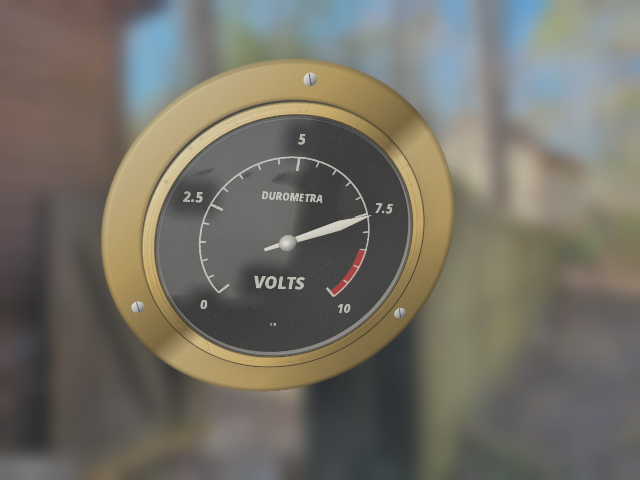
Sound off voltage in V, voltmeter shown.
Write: 7.5 V
